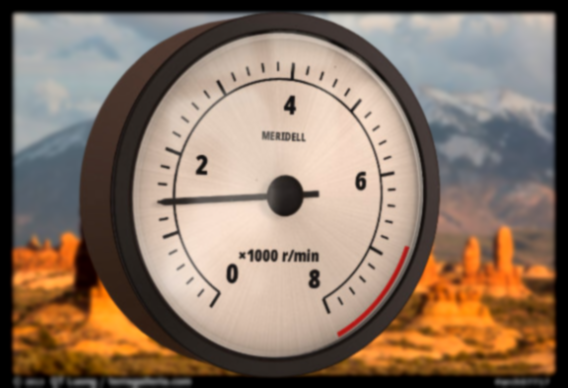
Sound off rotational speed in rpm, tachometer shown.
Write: 1400 rpm
